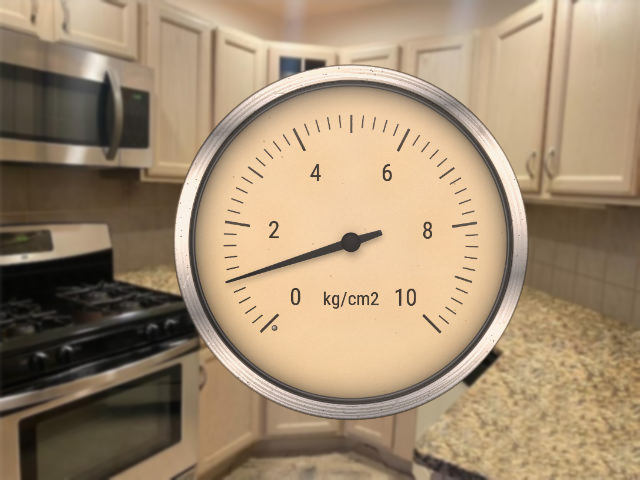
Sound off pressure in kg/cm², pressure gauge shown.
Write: 1 kg/cm²
